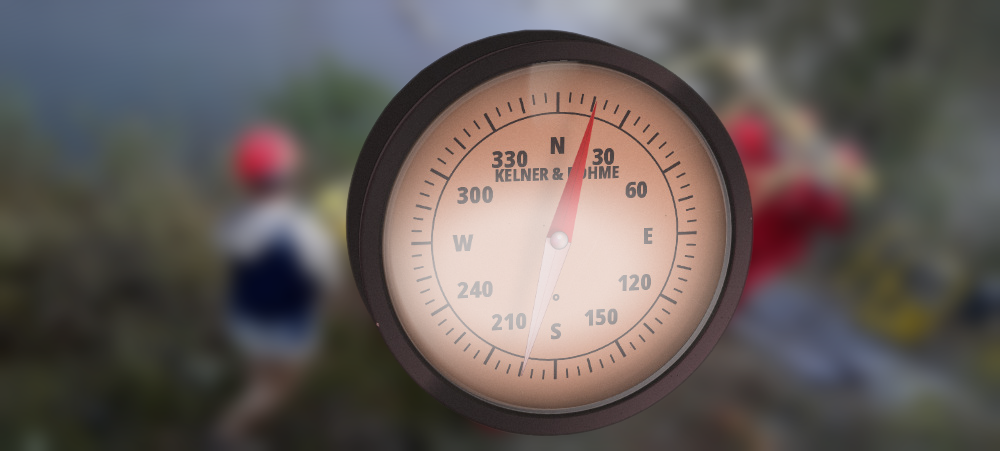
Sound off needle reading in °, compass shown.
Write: 15 °
